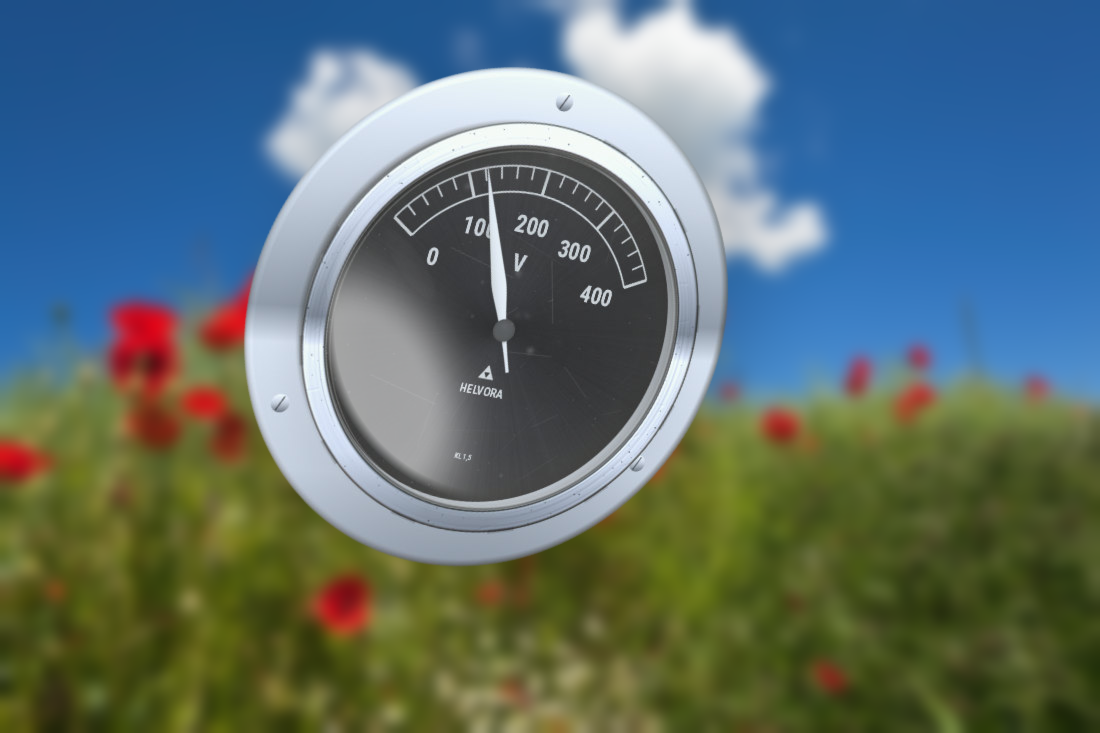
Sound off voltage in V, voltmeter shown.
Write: 120 V
